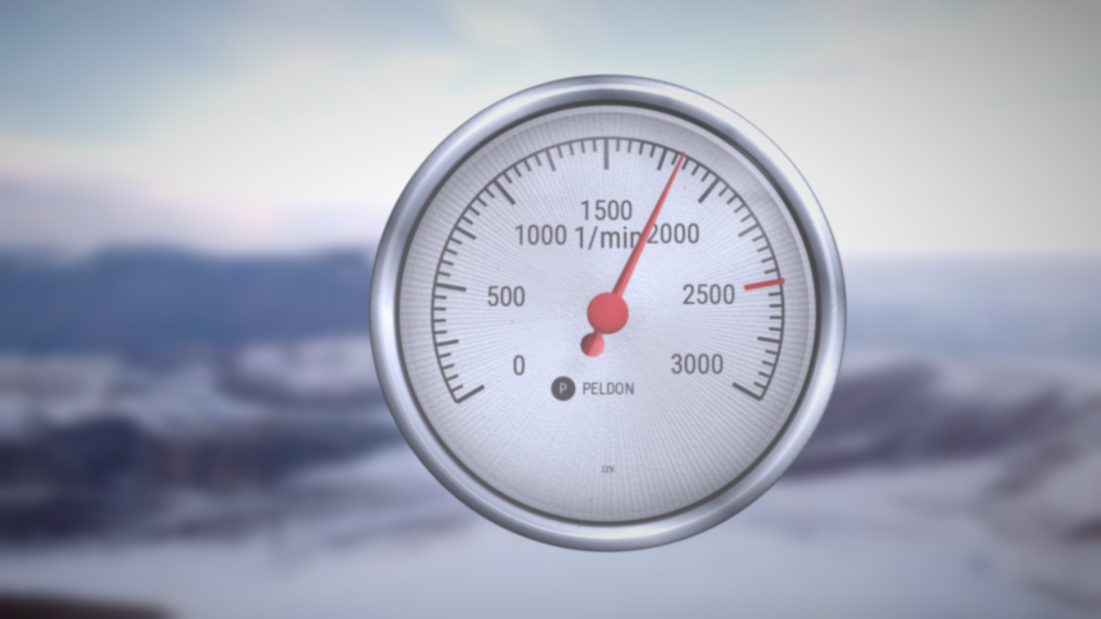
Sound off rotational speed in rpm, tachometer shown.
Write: 1825 rpm
